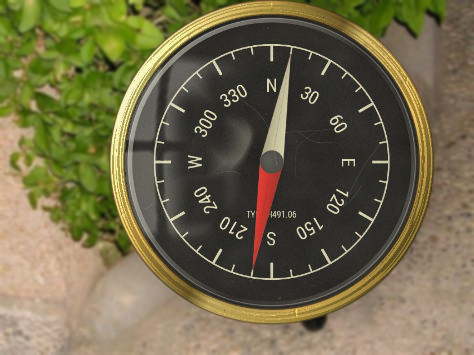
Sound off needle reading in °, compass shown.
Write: 190 °
